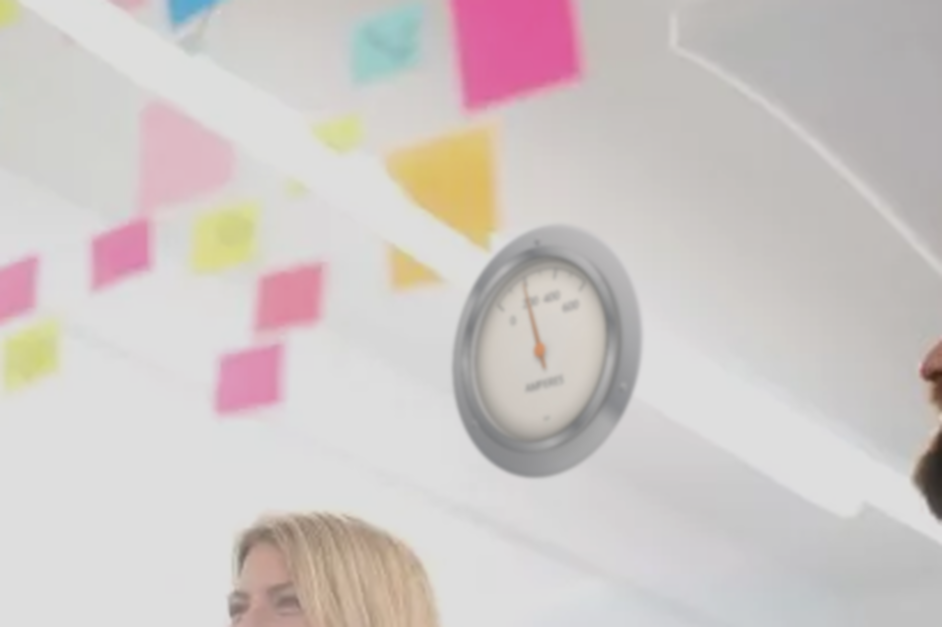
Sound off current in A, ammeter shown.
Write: 200 A
